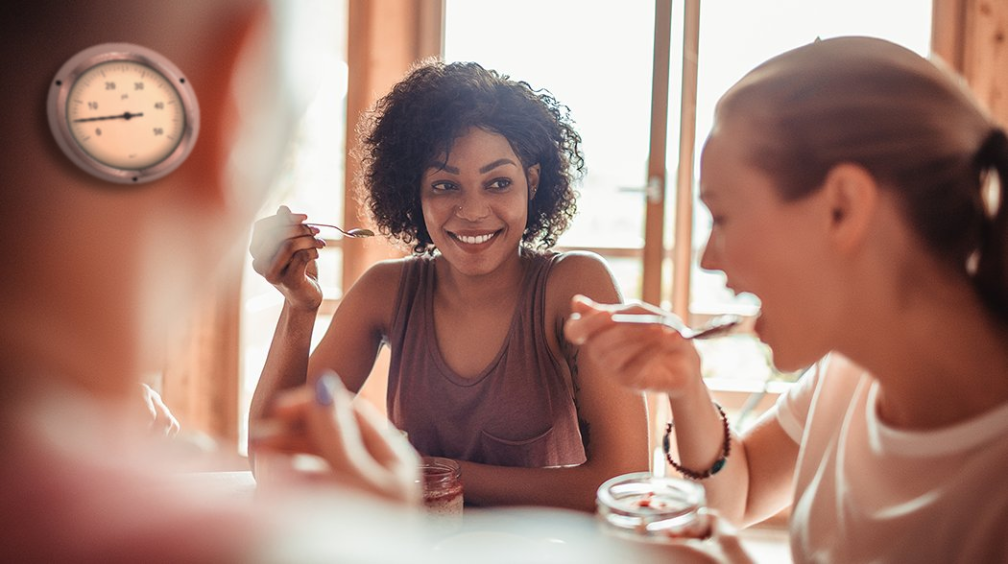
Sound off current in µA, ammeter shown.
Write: 5 µA
